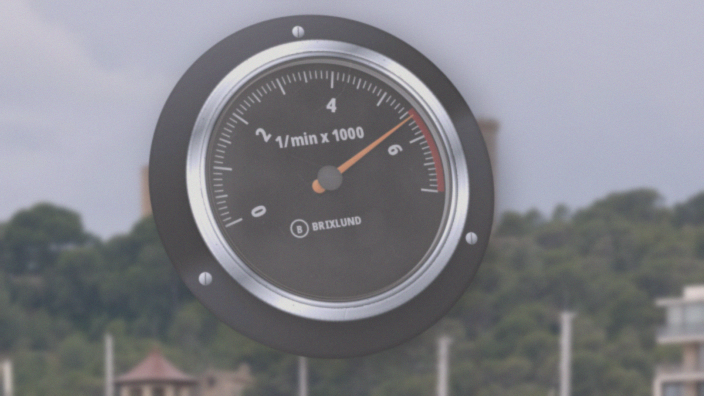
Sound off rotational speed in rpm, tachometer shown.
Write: 5600 rpm
